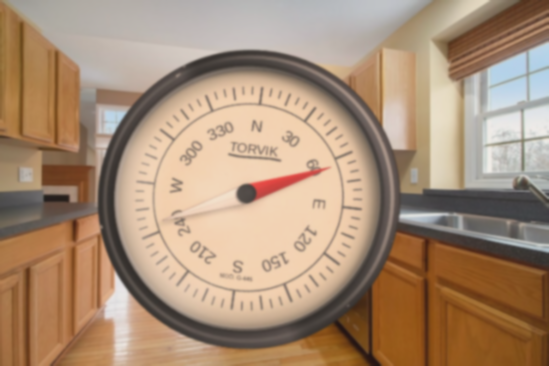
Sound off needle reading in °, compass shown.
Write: 65 °
